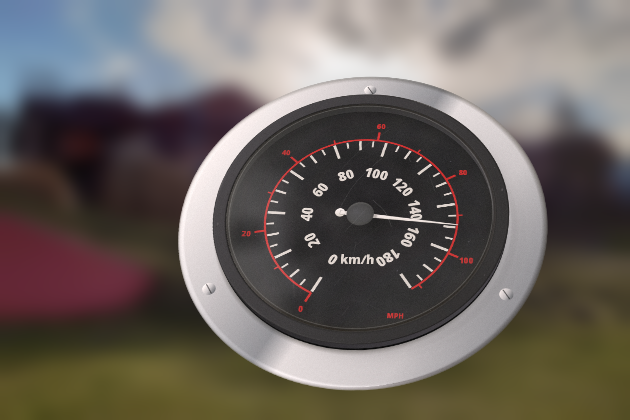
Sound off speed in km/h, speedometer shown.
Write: 150 km/h
